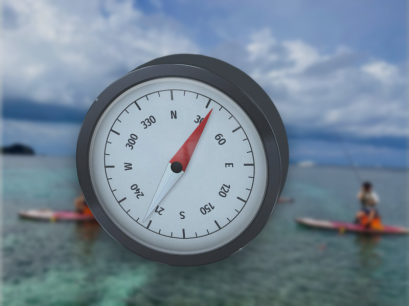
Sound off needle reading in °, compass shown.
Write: 35 °
